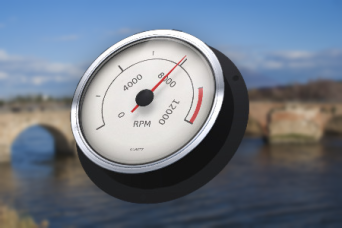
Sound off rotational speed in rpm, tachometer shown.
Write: 8000 rpm
